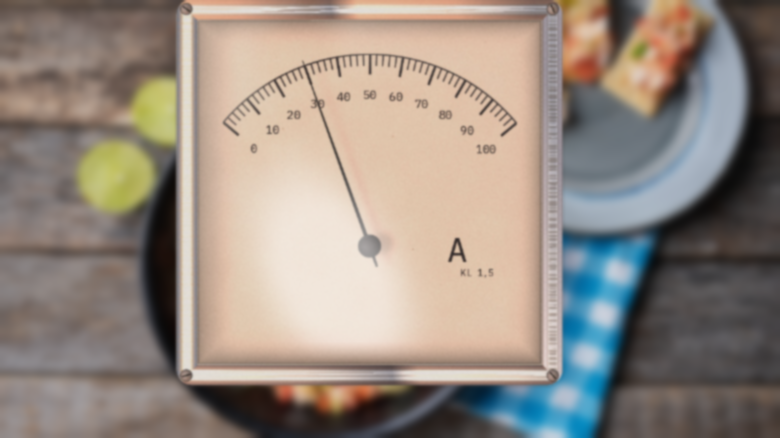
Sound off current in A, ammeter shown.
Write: 30 A
